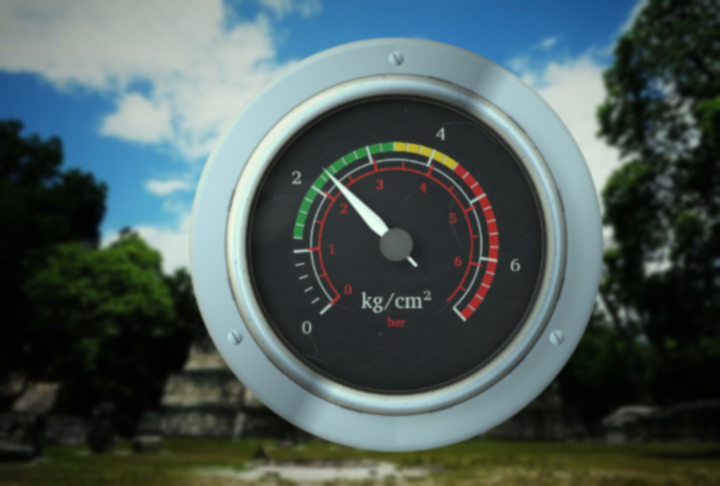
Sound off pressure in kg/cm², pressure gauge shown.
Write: 2.3 kg/cm²
